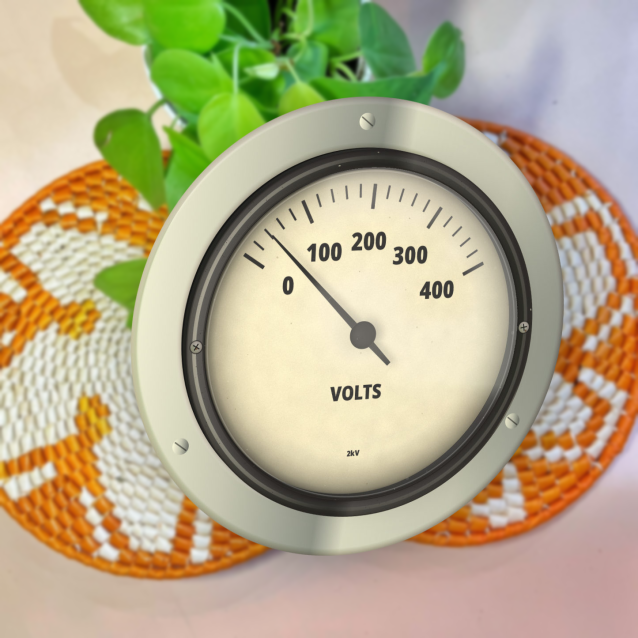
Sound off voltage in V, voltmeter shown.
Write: 40 V
